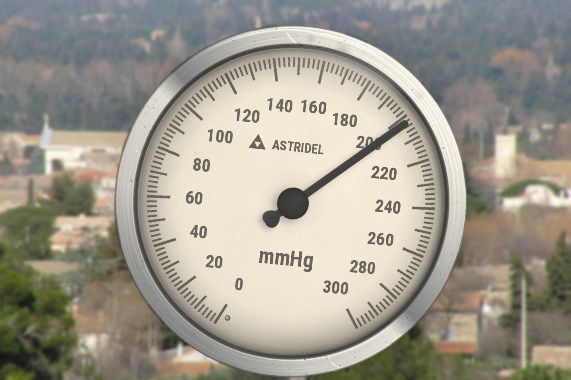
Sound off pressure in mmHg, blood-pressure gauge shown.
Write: 202 mmHg
